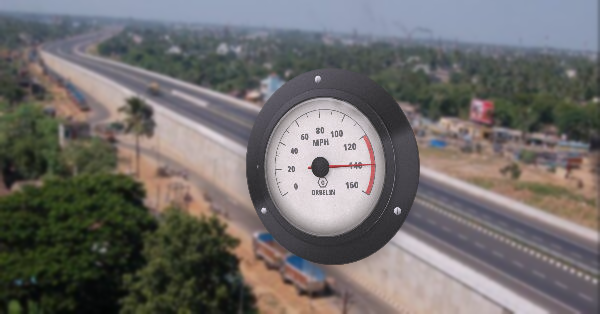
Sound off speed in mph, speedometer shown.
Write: 140 mph
